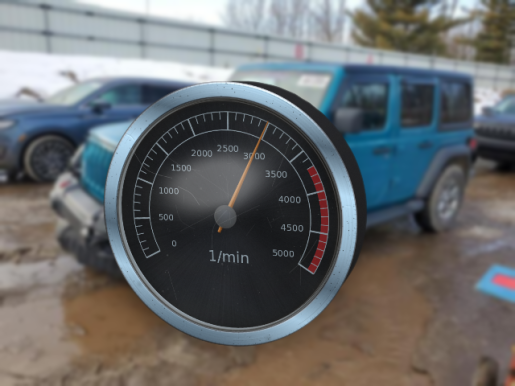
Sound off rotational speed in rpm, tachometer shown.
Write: 3000 rpm
